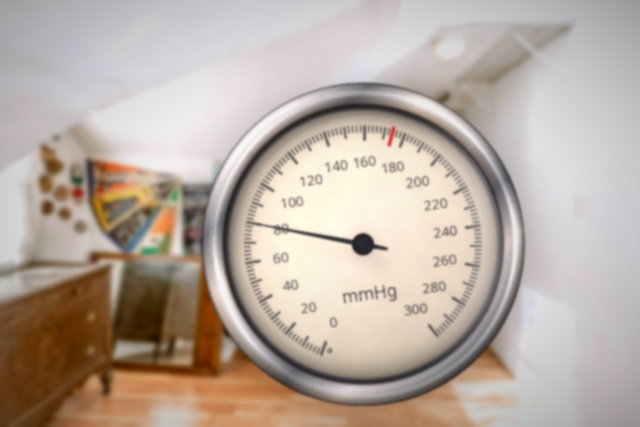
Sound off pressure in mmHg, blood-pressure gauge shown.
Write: 80 mmHg
